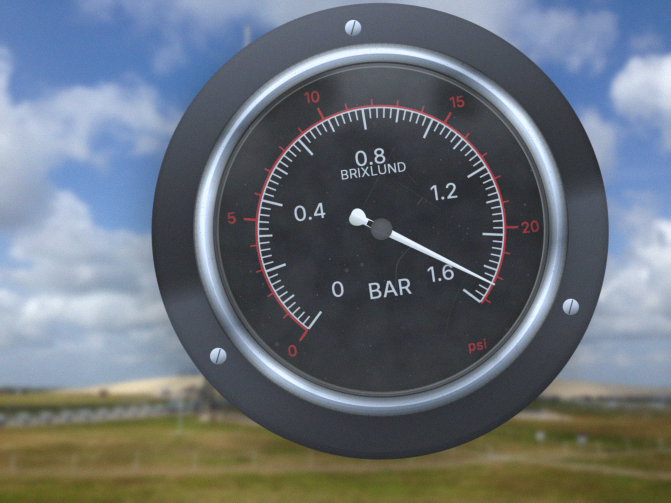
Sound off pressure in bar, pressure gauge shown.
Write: 1.54 bar
